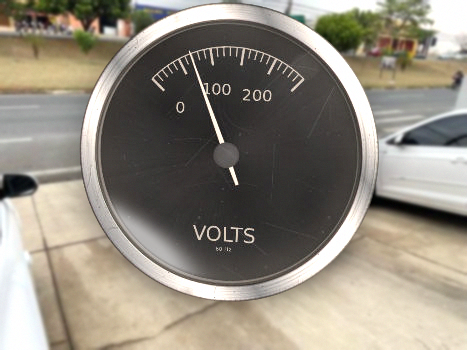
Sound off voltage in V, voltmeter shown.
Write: 70 V
